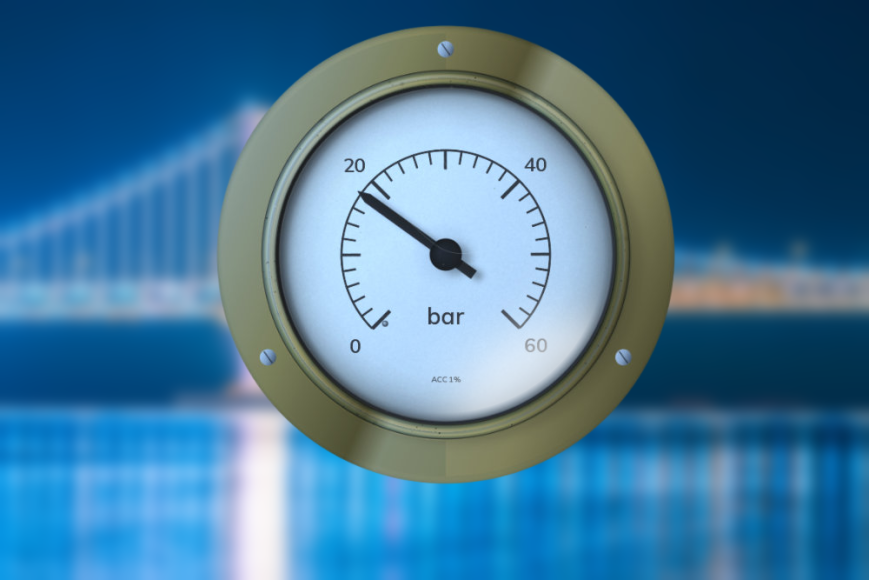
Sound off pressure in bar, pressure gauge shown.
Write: 18 bar
